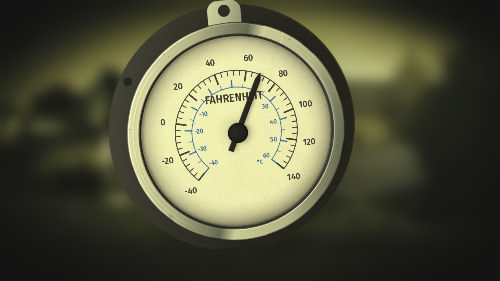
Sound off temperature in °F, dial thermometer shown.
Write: 68 °F
